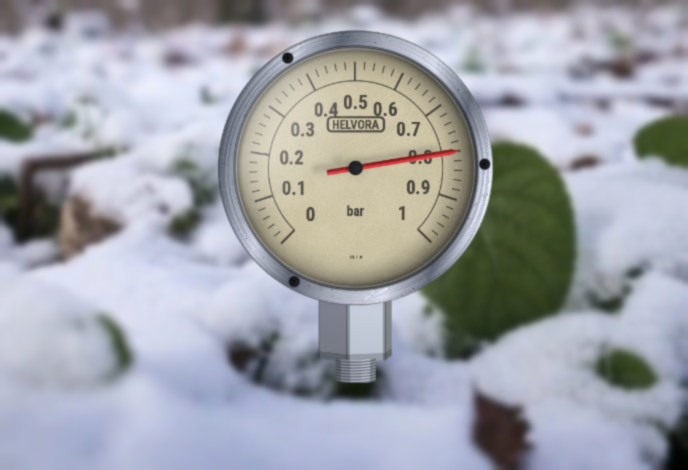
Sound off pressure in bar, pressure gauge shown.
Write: 0.8 bar
